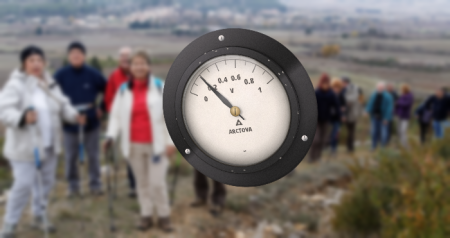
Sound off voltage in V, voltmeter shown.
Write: 0.2 V
